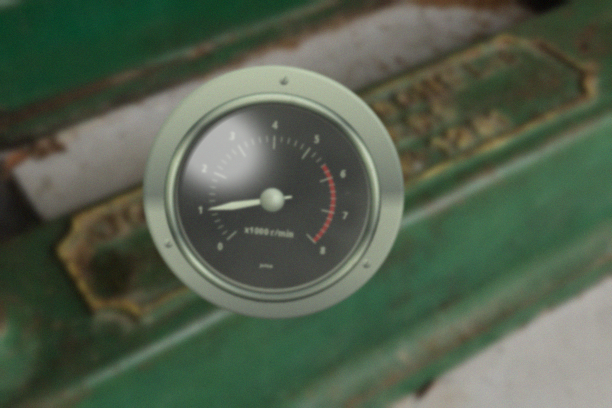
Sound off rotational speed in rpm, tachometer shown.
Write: 1000 rpm
